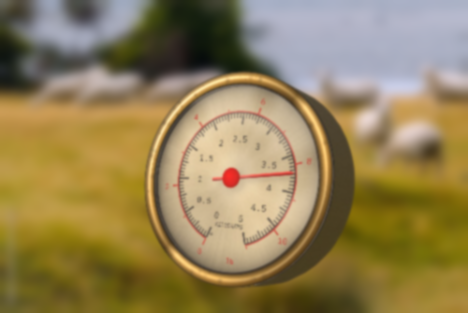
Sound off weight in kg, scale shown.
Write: 3.75 kg
